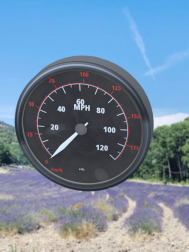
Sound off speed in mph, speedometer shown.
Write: 0 mph
